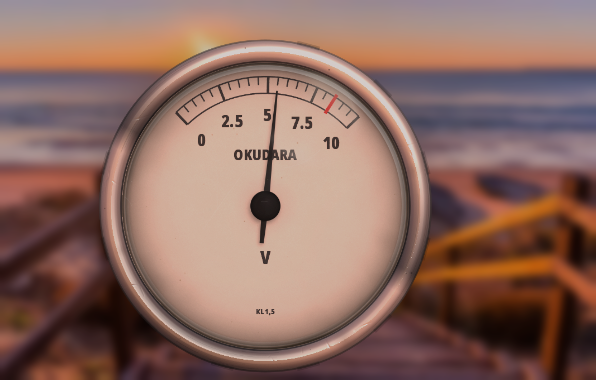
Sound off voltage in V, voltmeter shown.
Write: 5.5 V
